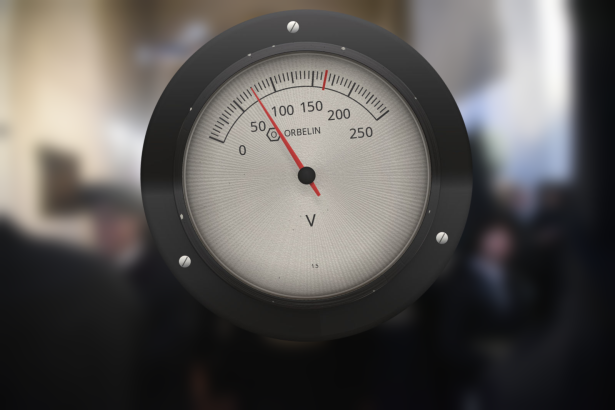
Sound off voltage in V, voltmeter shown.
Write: 75 V
